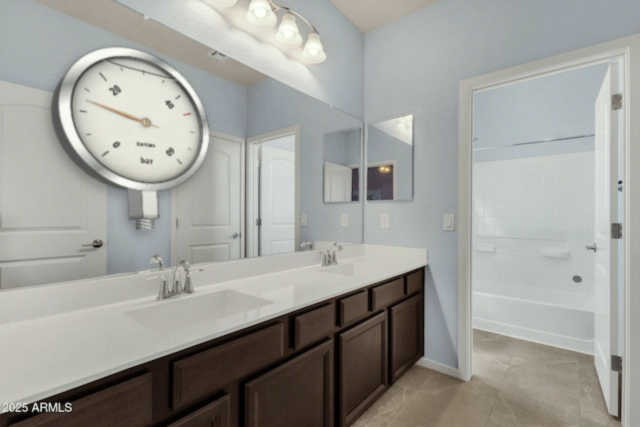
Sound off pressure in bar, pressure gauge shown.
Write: 12.5 bar
